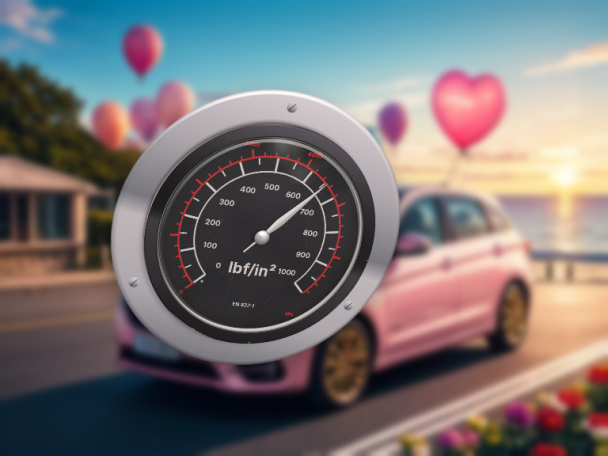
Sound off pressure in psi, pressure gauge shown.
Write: 650 psi
